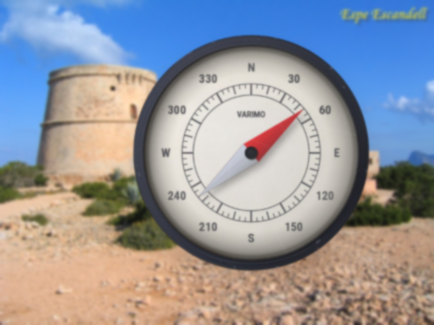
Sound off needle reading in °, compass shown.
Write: 50 °
